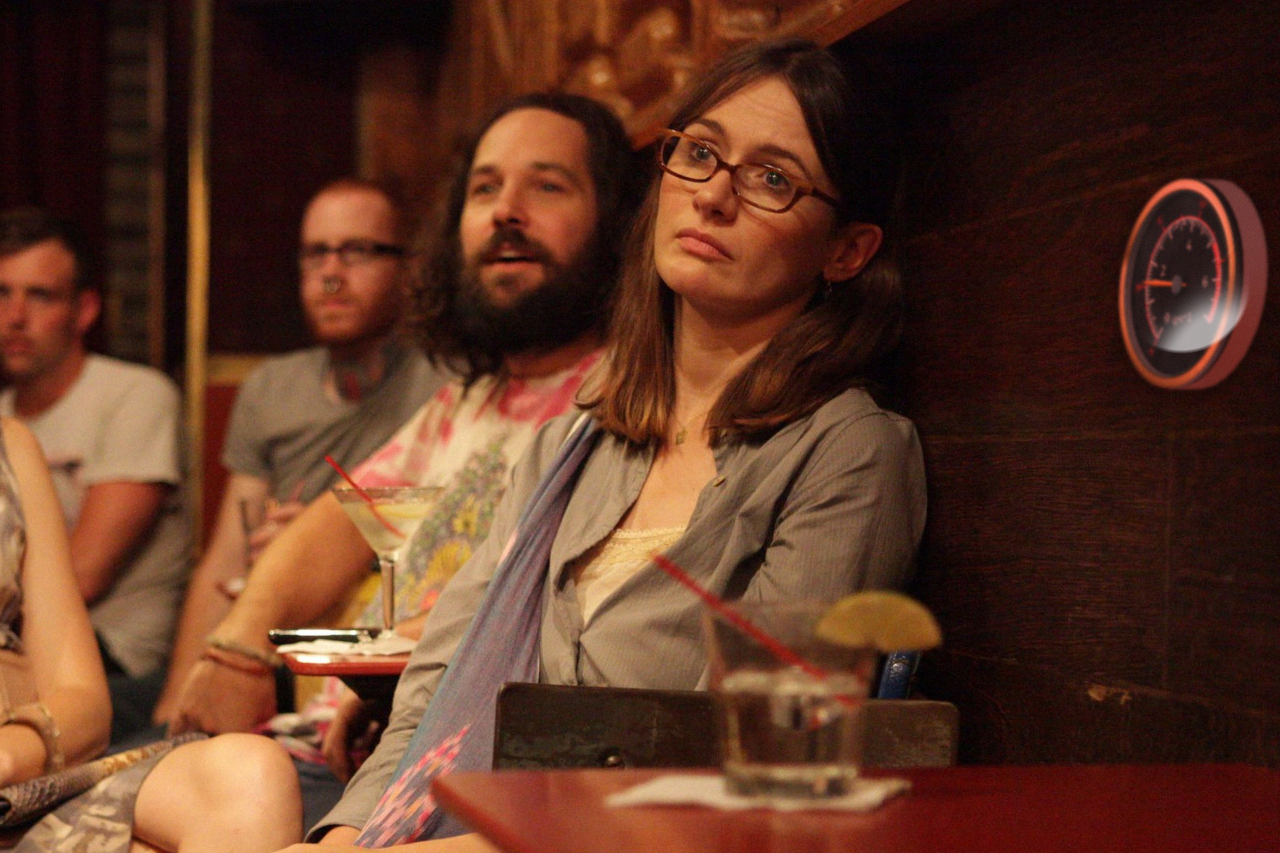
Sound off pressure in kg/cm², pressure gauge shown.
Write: 1.5 kg/cm²
